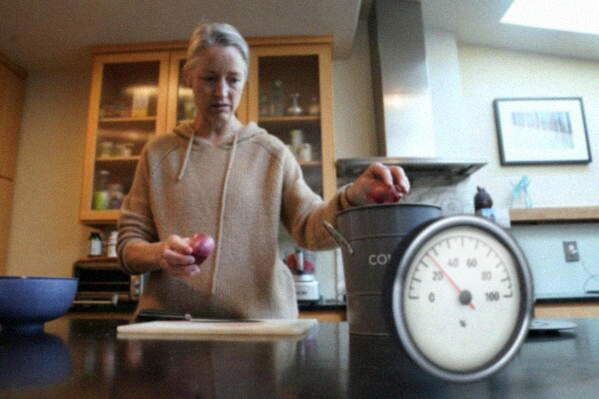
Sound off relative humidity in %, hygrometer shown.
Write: 25 %
